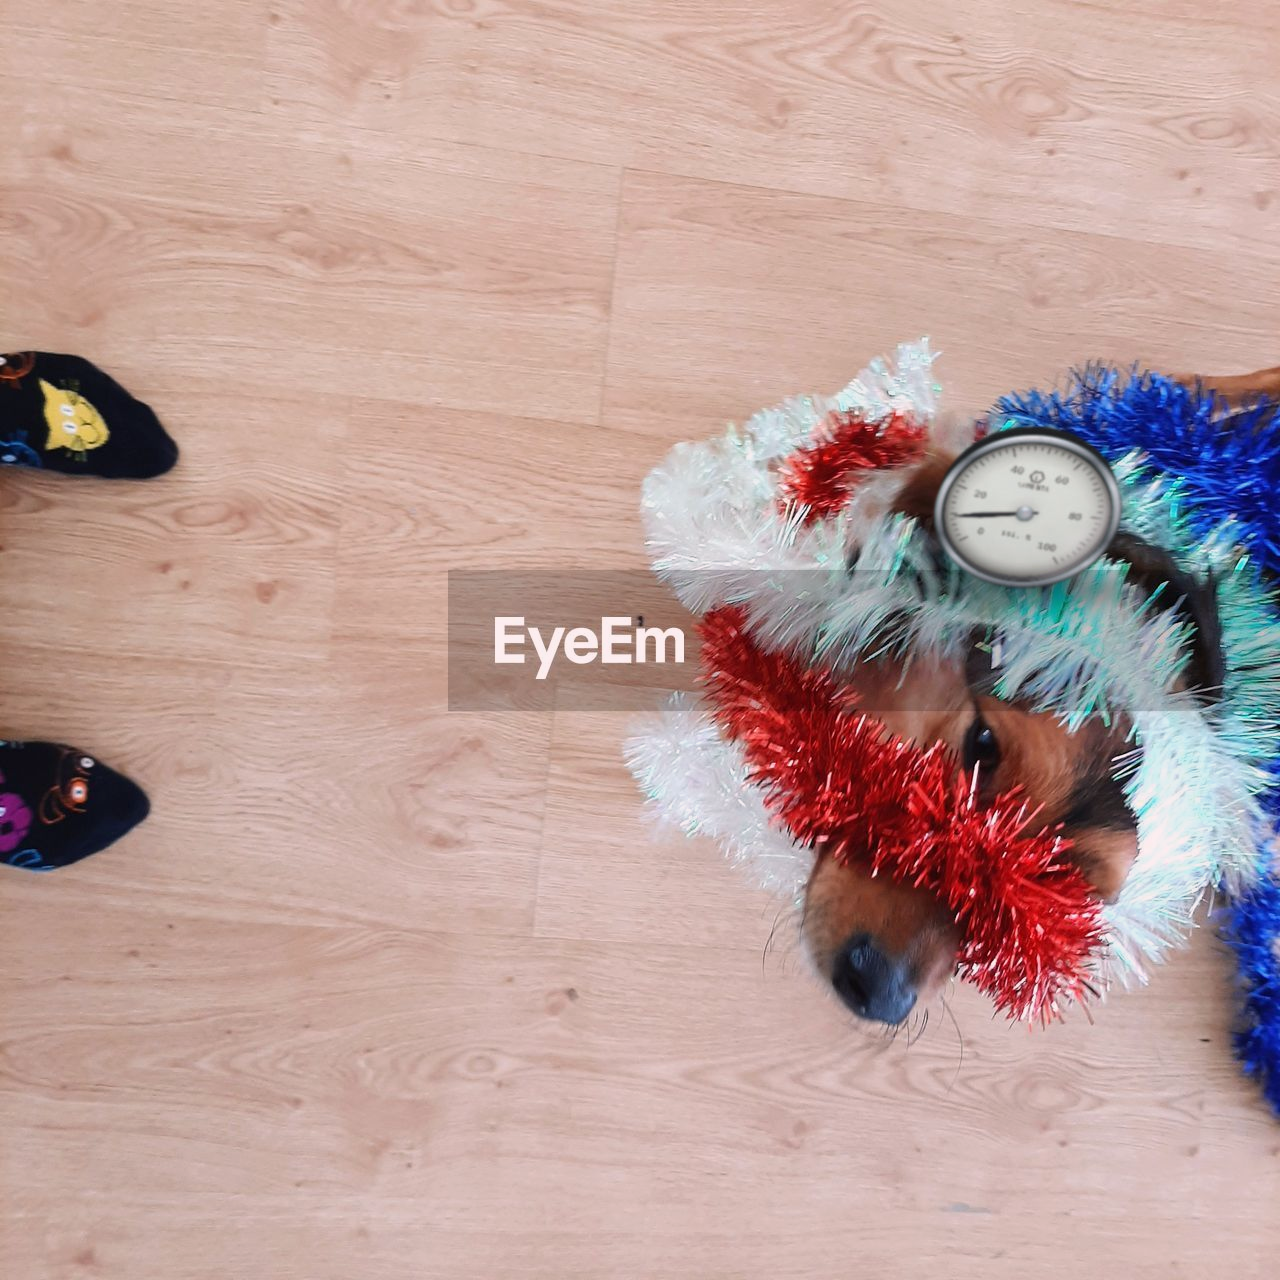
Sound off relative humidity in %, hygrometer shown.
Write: 10 %
